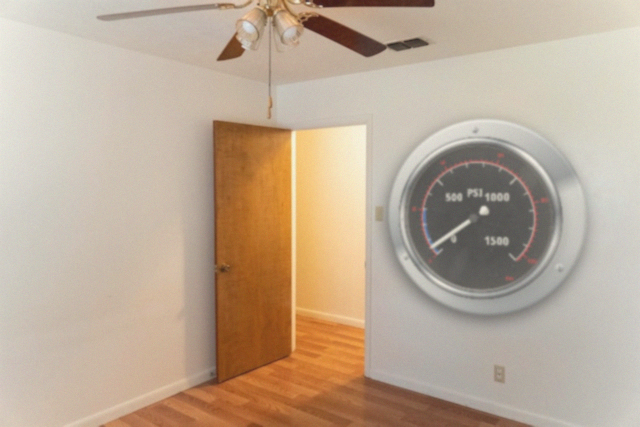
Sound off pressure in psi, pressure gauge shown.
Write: 50 psi
